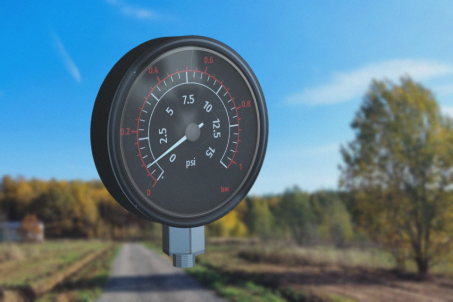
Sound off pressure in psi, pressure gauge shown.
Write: 1 psi
